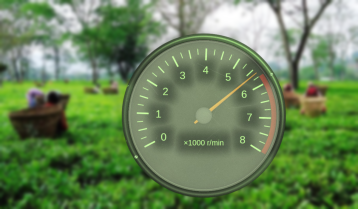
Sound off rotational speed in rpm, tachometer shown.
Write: 5625 rpm
